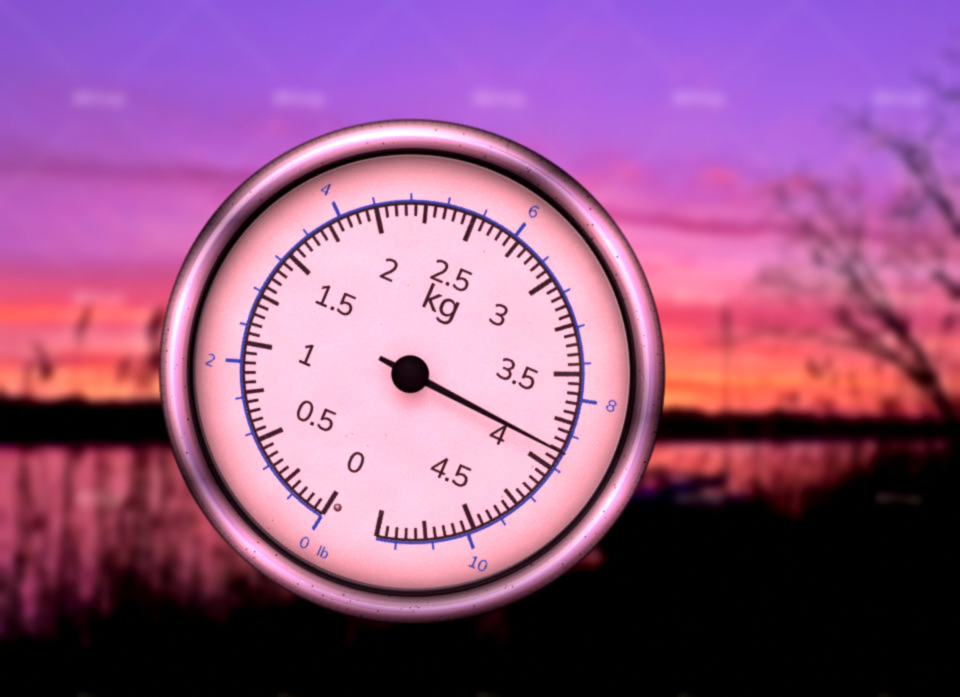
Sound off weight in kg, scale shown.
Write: 3.9 kg
